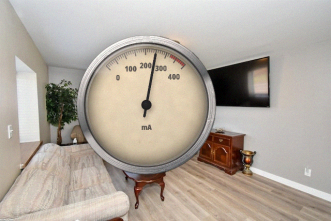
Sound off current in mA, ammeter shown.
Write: 250 mA
